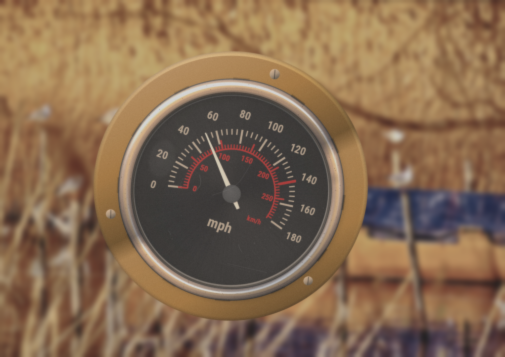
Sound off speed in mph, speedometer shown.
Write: 52 mph
